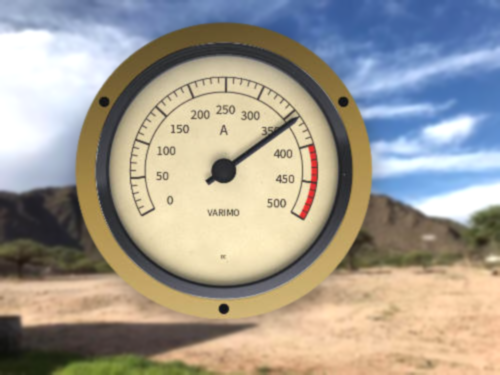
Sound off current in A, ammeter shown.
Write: 360 A
